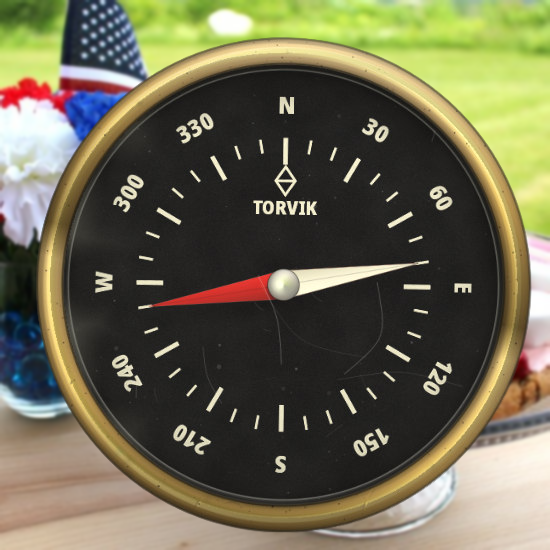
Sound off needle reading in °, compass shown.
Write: 260 °
